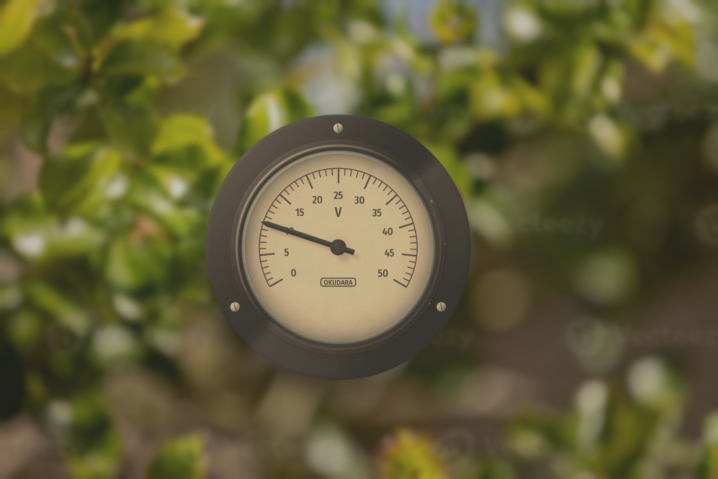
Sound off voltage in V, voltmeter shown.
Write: 10 V
